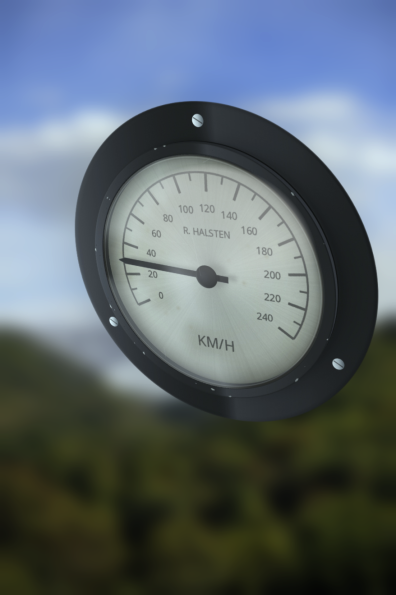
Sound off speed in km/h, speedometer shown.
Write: 30 km/h
